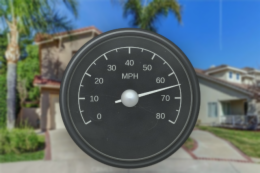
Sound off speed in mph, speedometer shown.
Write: 65 mph
